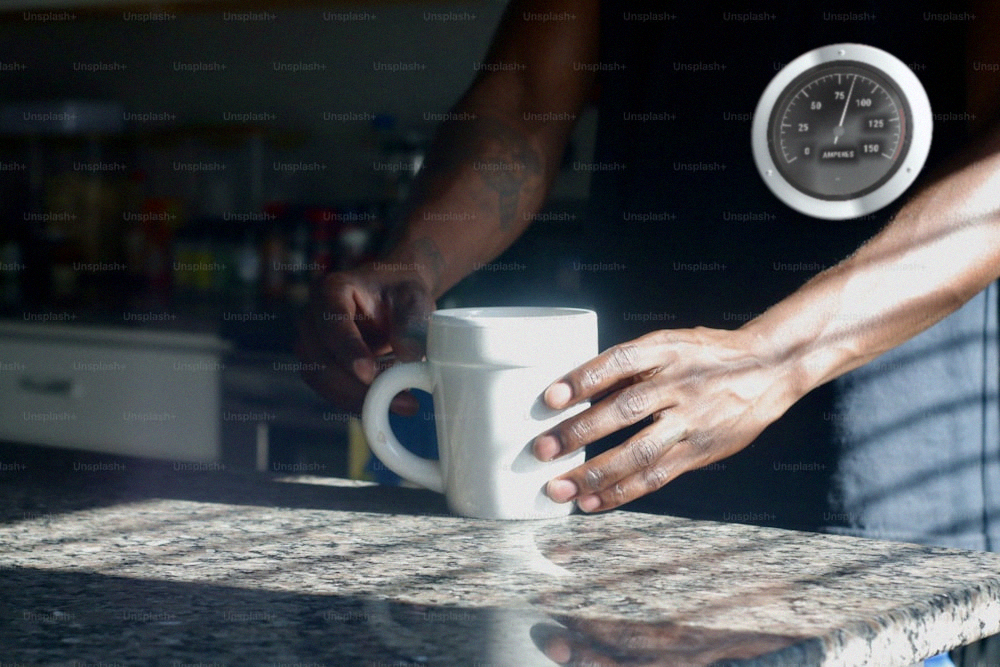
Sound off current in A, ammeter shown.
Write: 85 A
